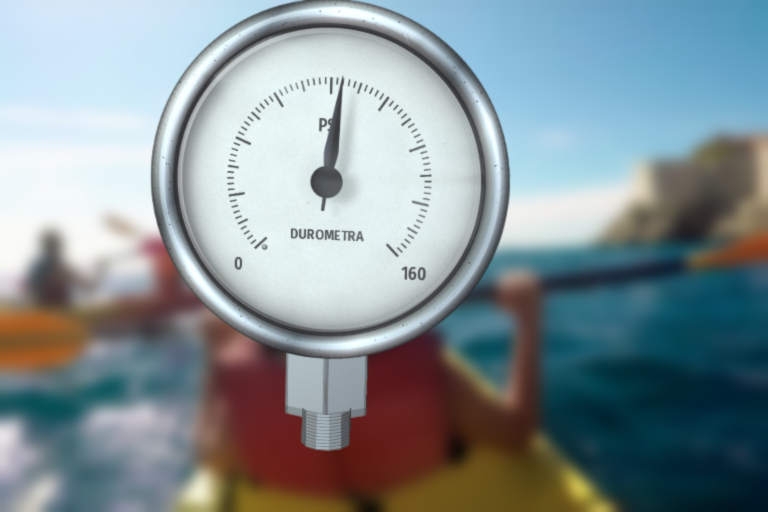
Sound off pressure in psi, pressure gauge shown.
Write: 84 psi
